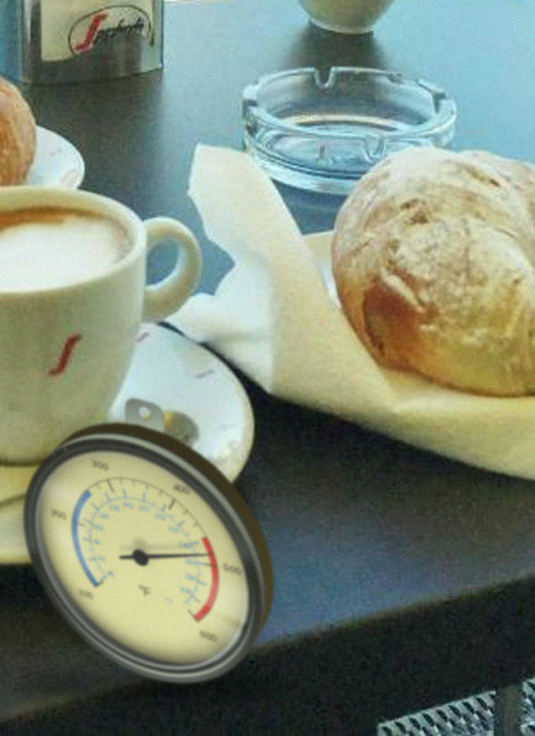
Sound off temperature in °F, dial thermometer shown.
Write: 480 °F
